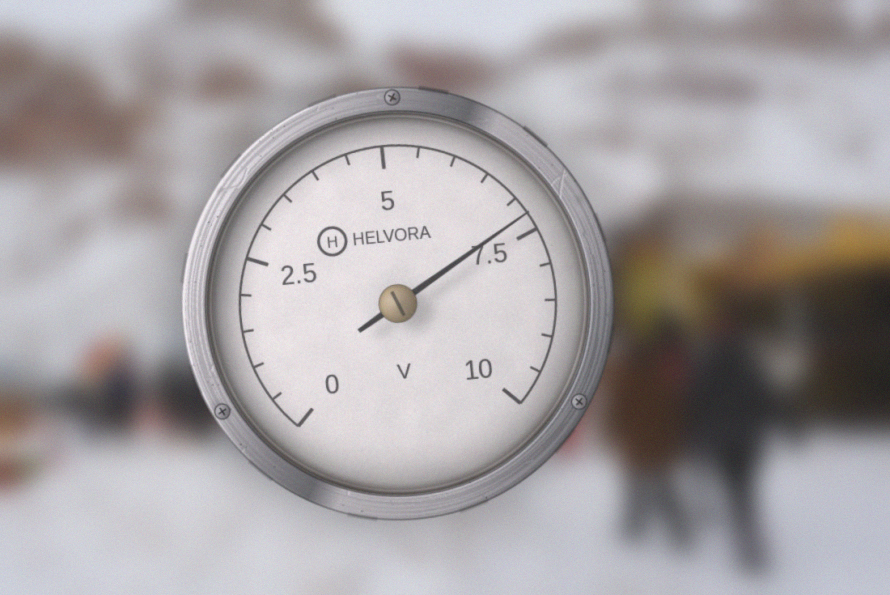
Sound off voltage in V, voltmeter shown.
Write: 7.25 V
